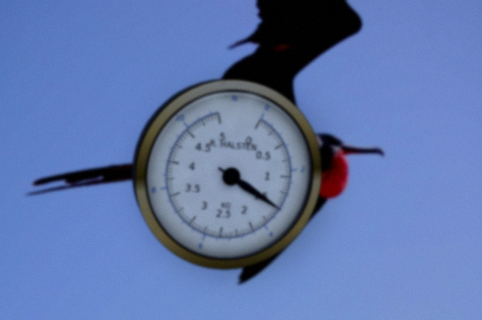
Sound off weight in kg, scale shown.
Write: 1.5 kg
